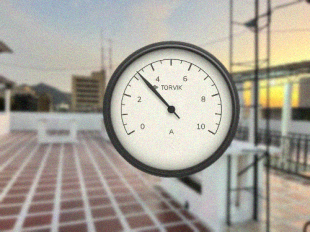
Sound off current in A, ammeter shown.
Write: 3.25 A
